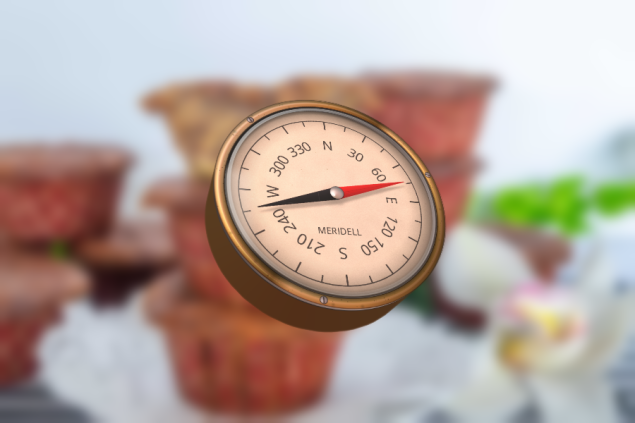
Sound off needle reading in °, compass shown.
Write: 75 °
